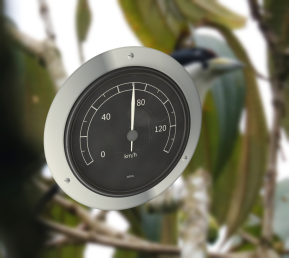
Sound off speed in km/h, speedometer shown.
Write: 70 km/h
